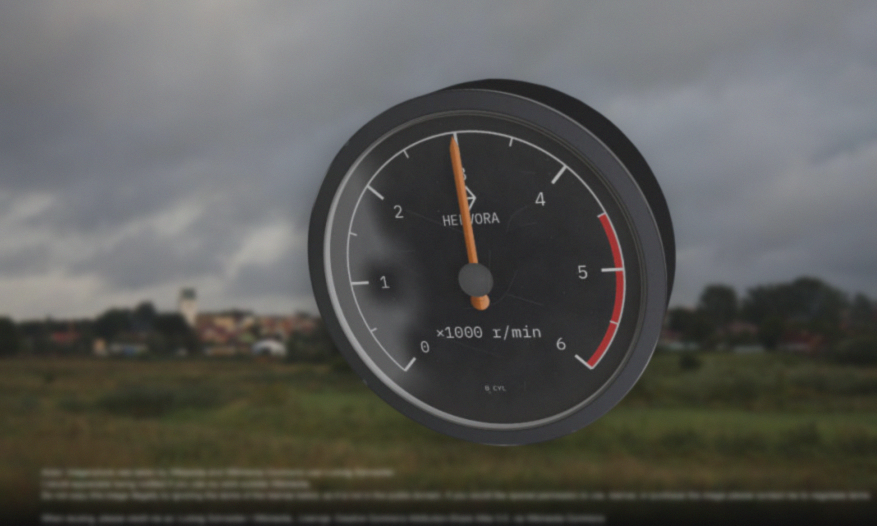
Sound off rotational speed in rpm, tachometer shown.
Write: 3000 rpm
